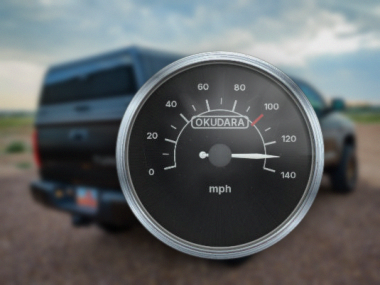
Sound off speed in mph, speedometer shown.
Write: 130 mph
